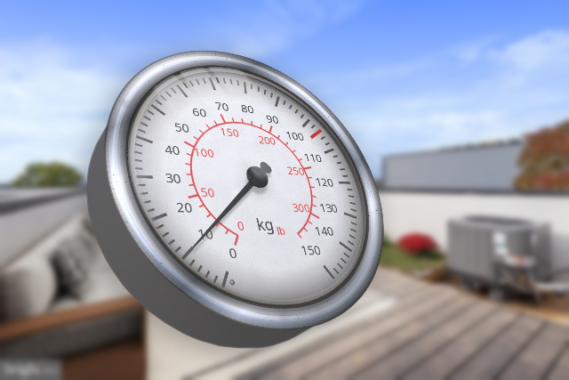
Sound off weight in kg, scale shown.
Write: 10 kg
